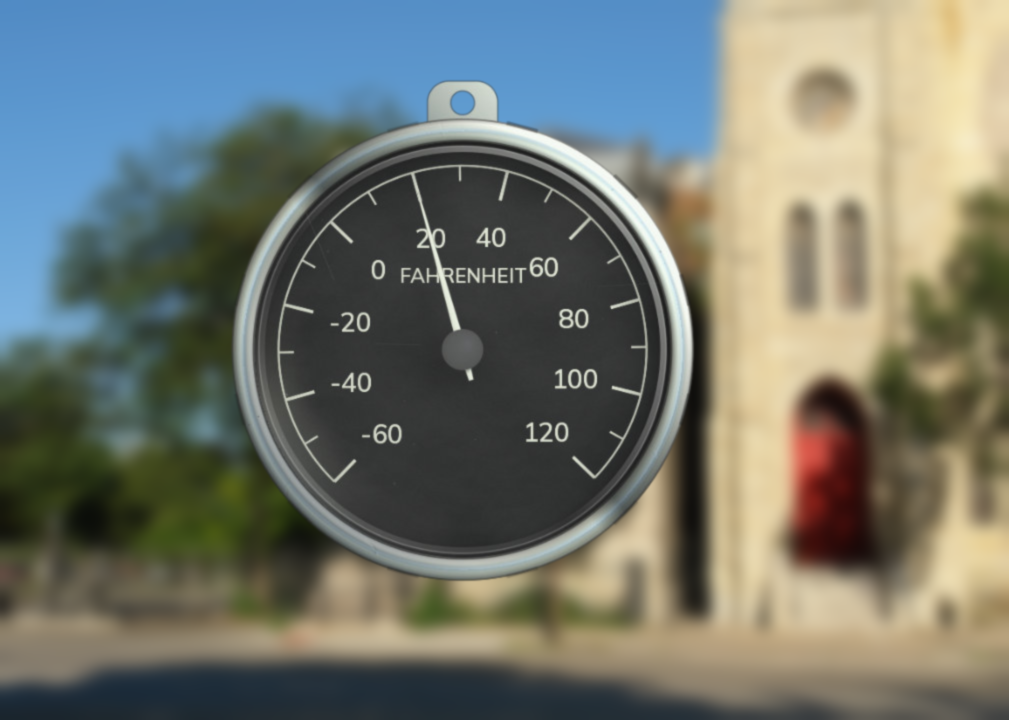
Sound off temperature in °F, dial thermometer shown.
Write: 20 °F
